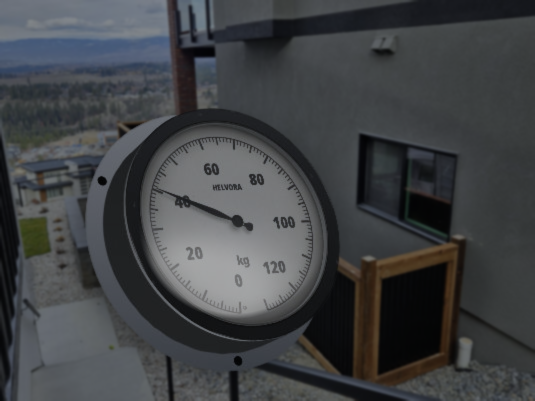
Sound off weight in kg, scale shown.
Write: 40 kg
